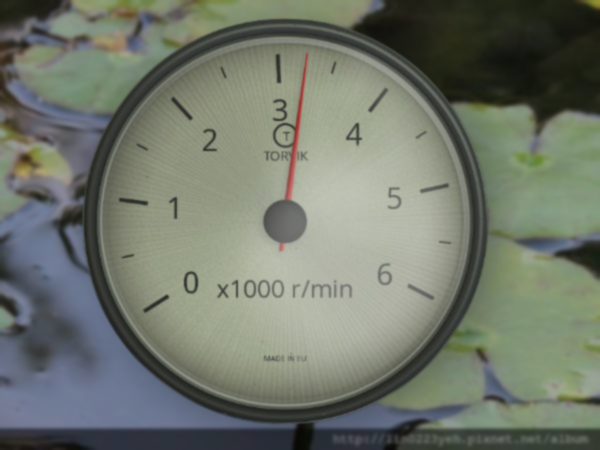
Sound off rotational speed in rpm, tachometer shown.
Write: 3250 rpm
